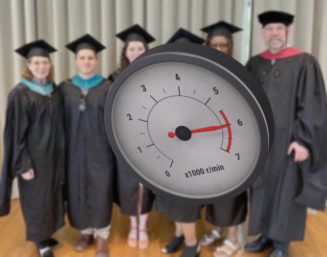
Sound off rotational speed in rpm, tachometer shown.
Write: 6000 rpm
